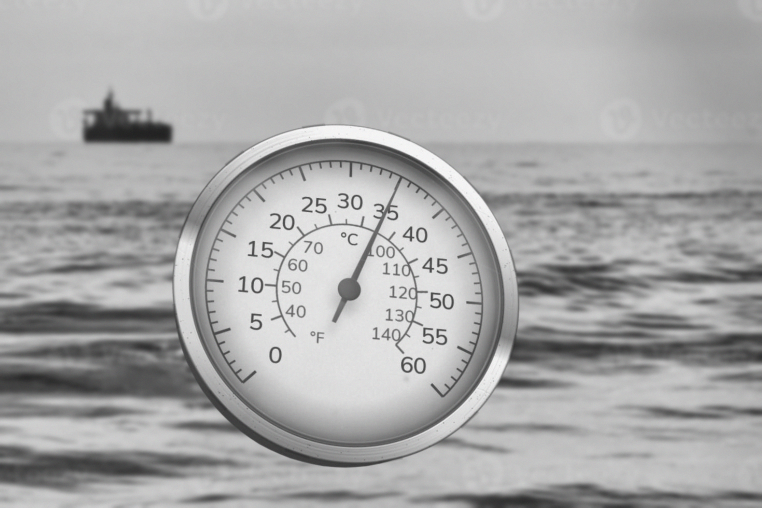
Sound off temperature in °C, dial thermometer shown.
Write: 35 °C
